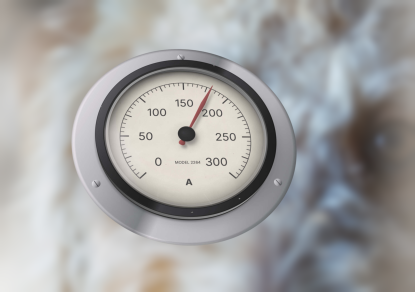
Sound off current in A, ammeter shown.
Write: 180 A
